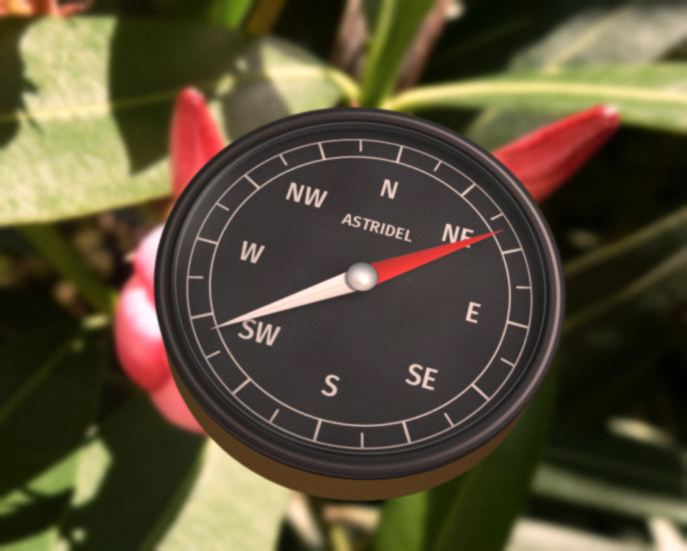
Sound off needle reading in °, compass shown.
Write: 52.5 °
